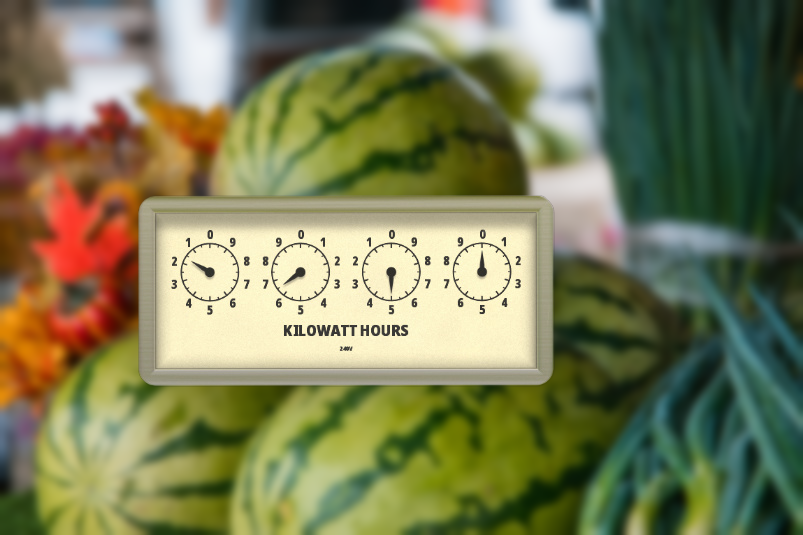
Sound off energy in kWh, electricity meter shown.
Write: 1650 kWh
